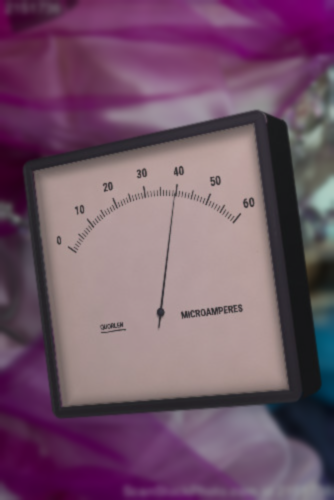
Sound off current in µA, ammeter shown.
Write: 40 µA
